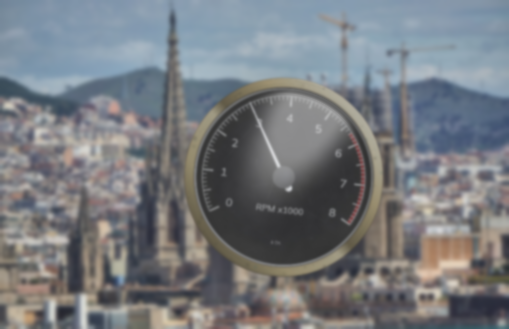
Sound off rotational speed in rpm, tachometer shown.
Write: 3000 rpm
